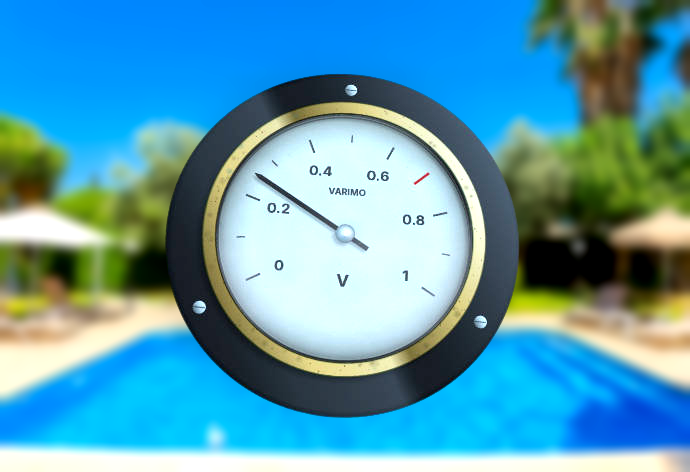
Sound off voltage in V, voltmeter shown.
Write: 0.25 V
